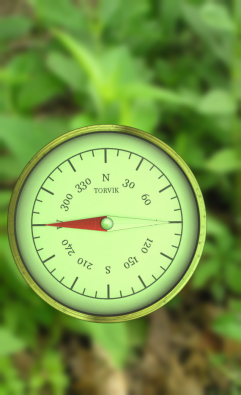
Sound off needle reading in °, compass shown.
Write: 270 °
